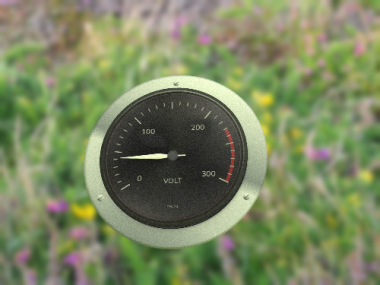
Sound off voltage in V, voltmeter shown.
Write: 40 V
